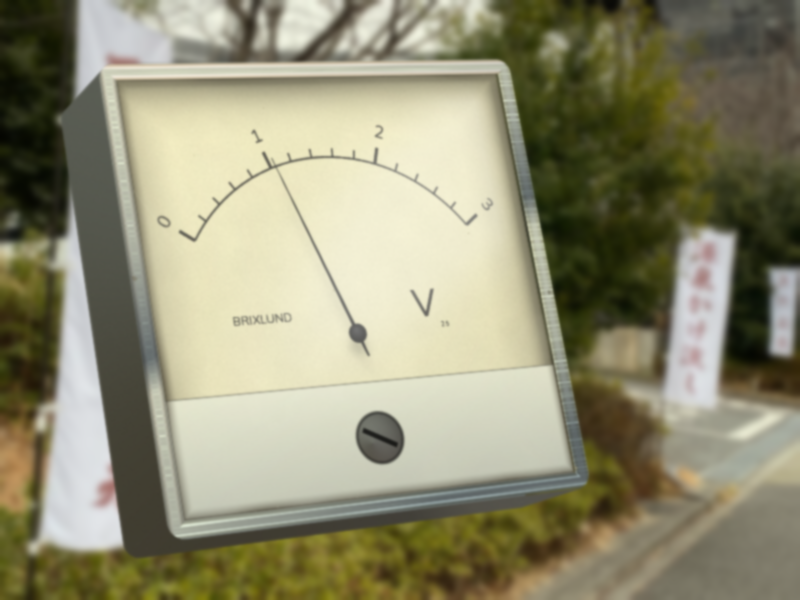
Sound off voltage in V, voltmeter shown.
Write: 1 V
